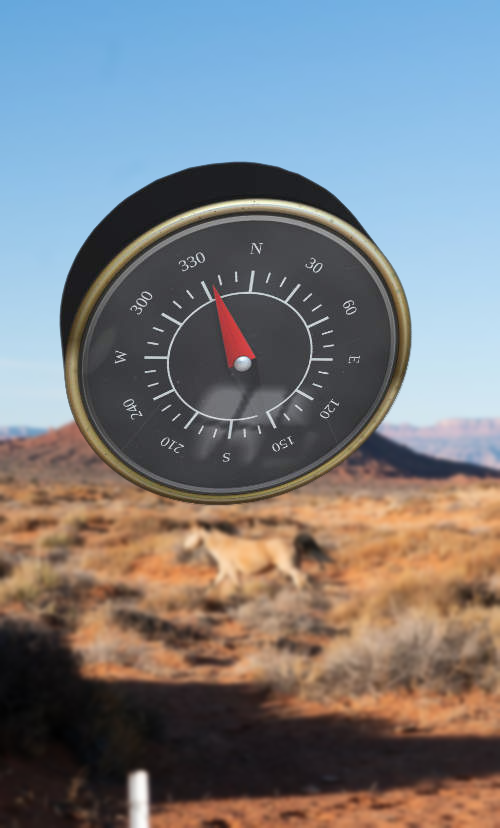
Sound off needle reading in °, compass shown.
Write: 335 °
